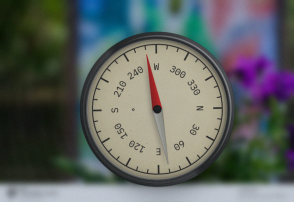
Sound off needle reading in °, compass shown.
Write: 260 °
